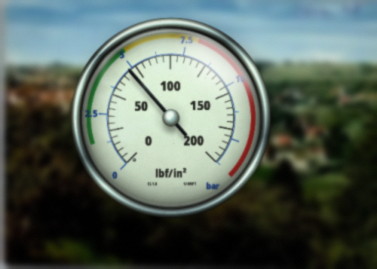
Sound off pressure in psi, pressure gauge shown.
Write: 70 psi
